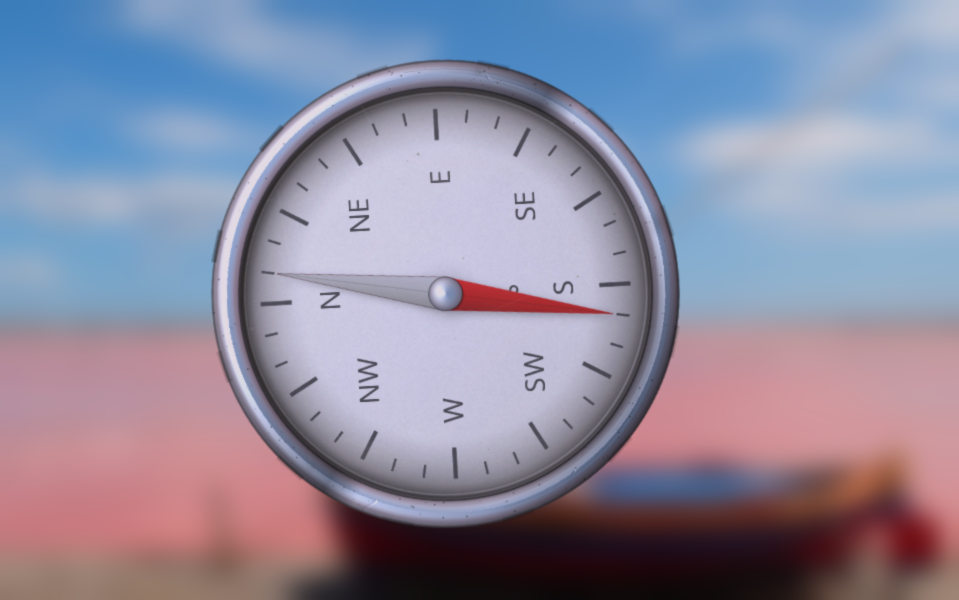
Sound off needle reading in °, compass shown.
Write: 190 °
